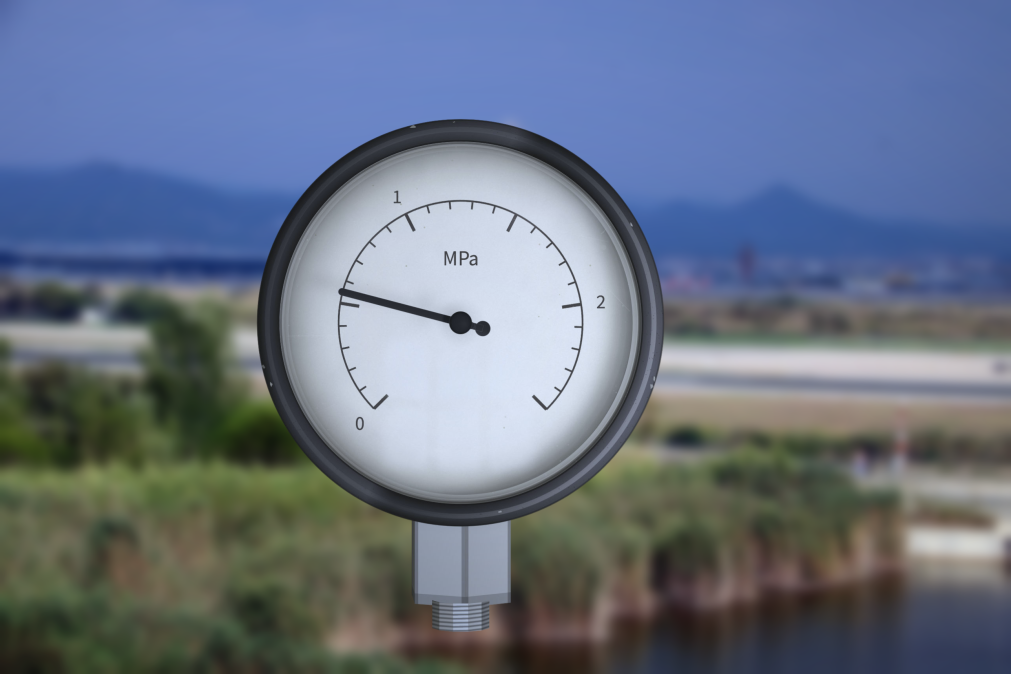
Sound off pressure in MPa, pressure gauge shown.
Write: 0.55 MPa
